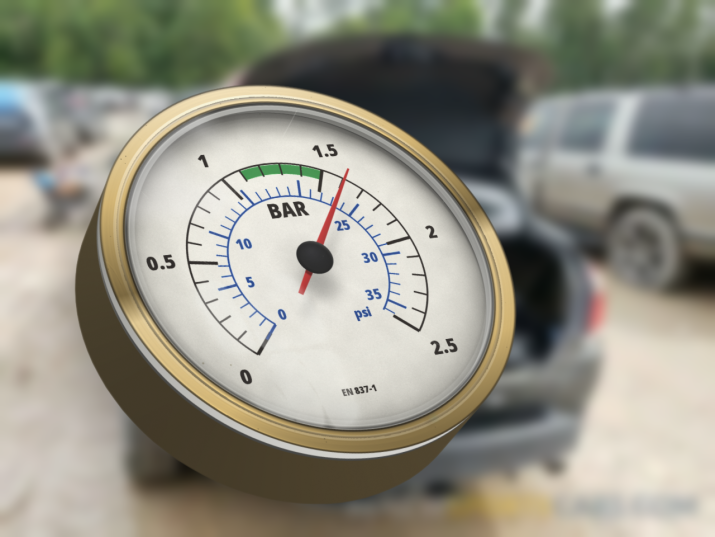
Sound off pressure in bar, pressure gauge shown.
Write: 1.6 bar
